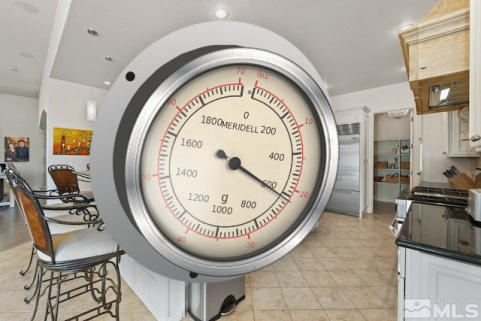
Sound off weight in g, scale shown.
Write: 620 g
